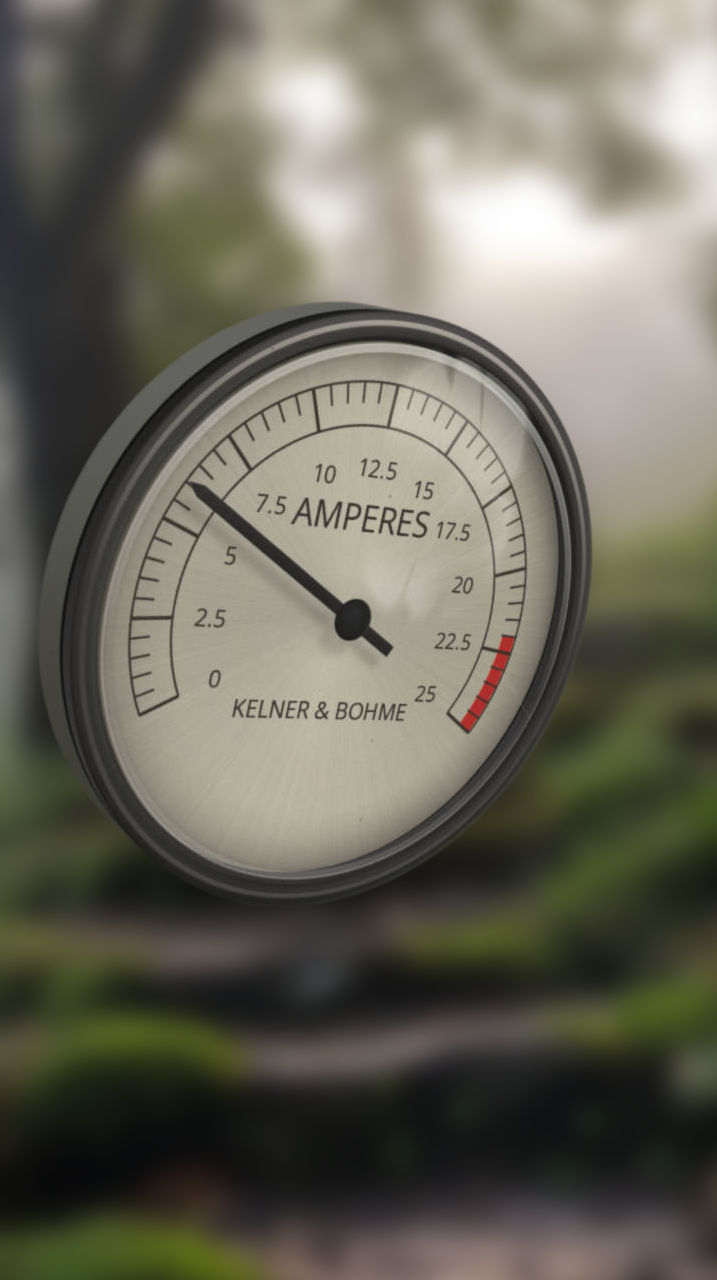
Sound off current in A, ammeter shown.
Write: 6 A
